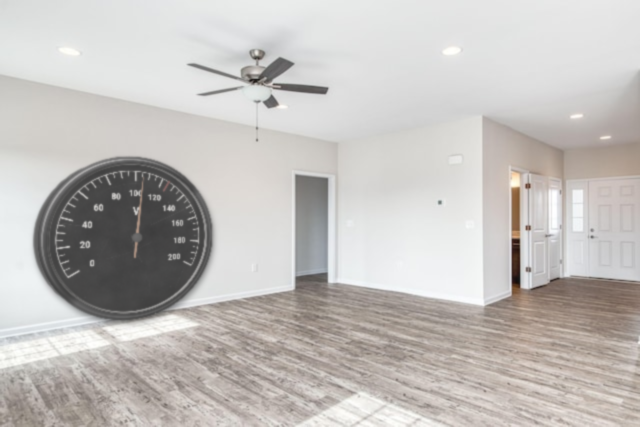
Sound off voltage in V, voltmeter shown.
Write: 105 V
